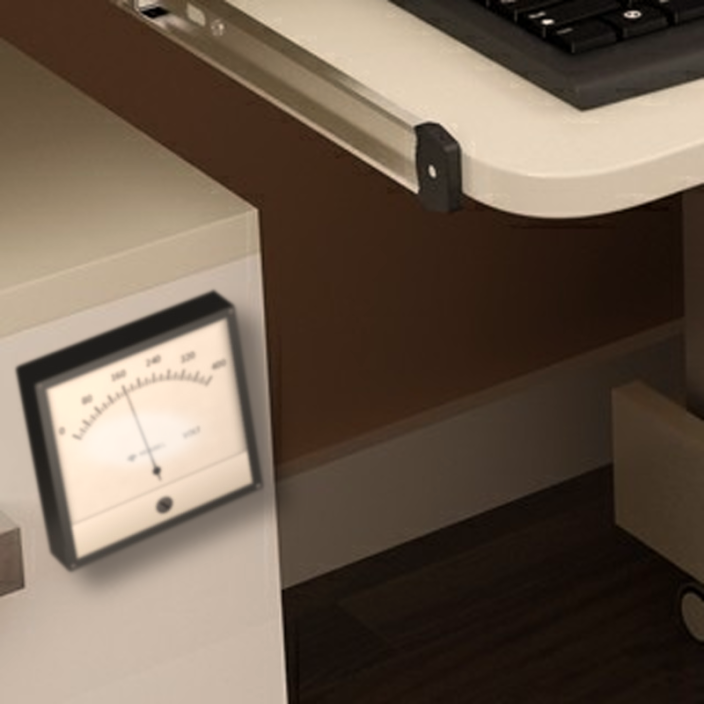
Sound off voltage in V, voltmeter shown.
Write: 160 V
